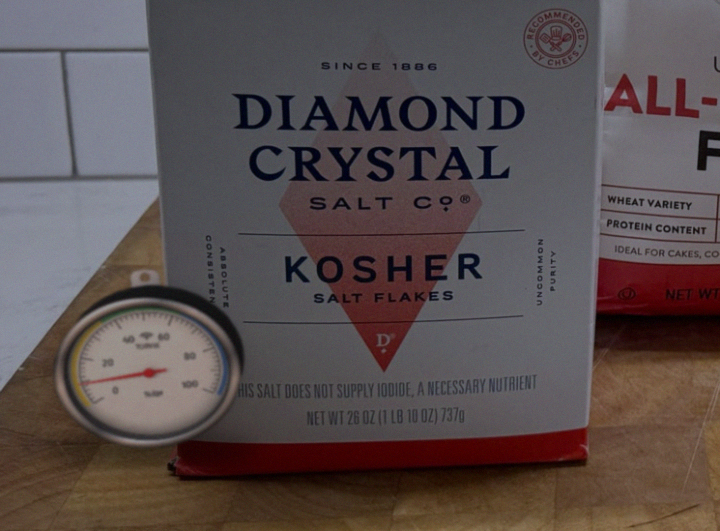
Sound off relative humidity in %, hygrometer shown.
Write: 10 %
